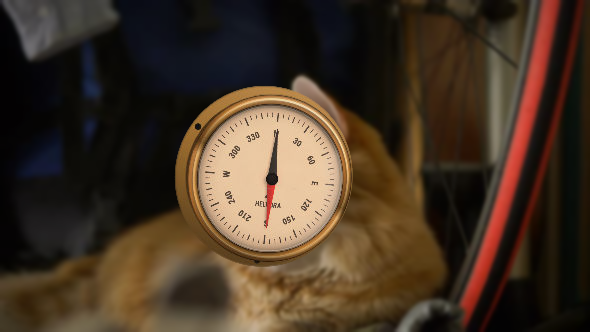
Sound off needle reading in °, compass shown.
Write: 180 °
